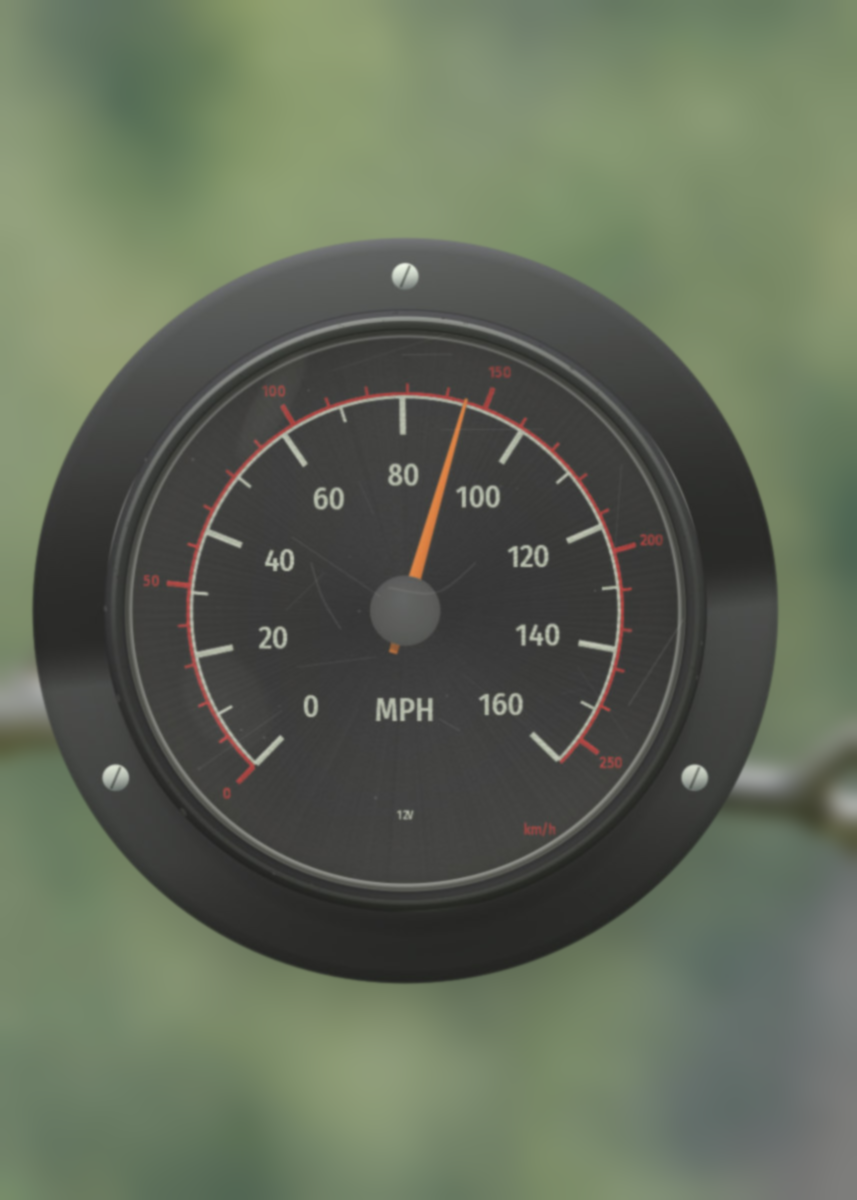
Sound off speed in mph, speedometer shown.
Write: 90 mph
